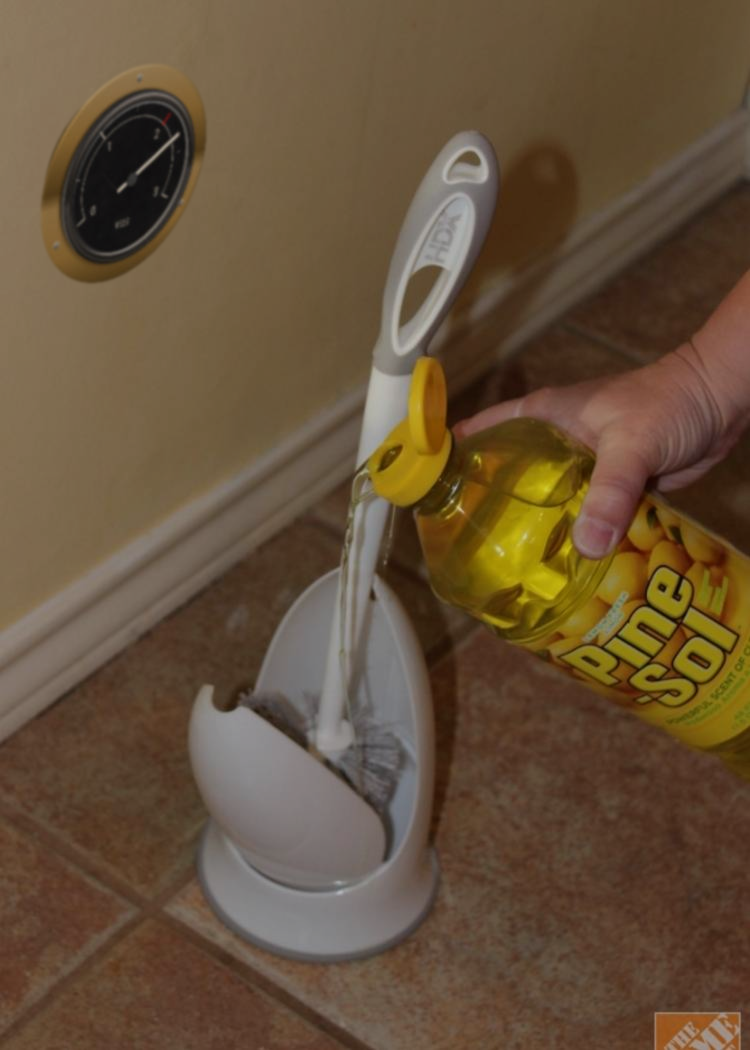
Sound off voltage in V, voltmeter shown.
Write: 2.25 V
